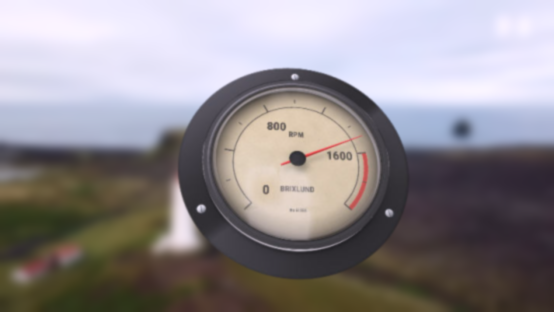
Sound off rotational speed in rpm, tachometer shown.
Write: 1500 rpm
